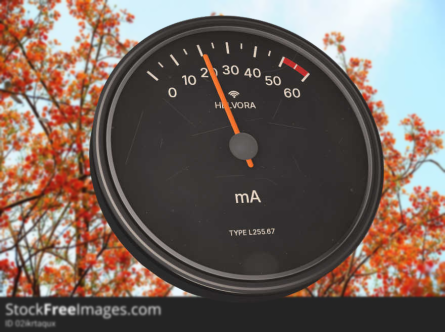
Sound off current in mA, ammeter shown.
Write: 20 mA
